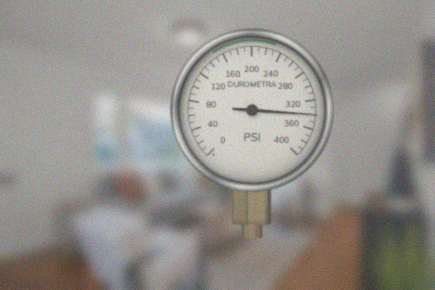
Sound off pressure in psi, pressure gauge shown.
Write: 340 psi
